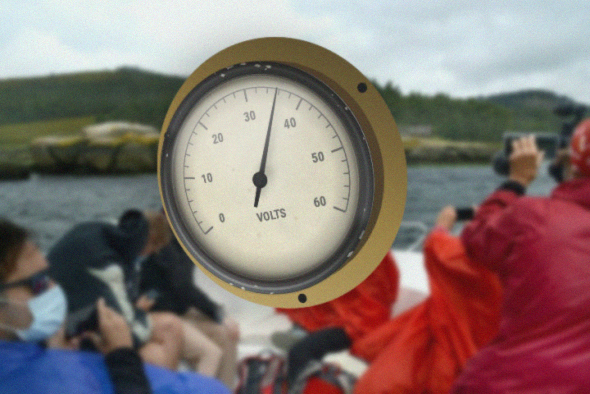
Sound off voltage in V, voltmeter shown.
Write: 36 V
